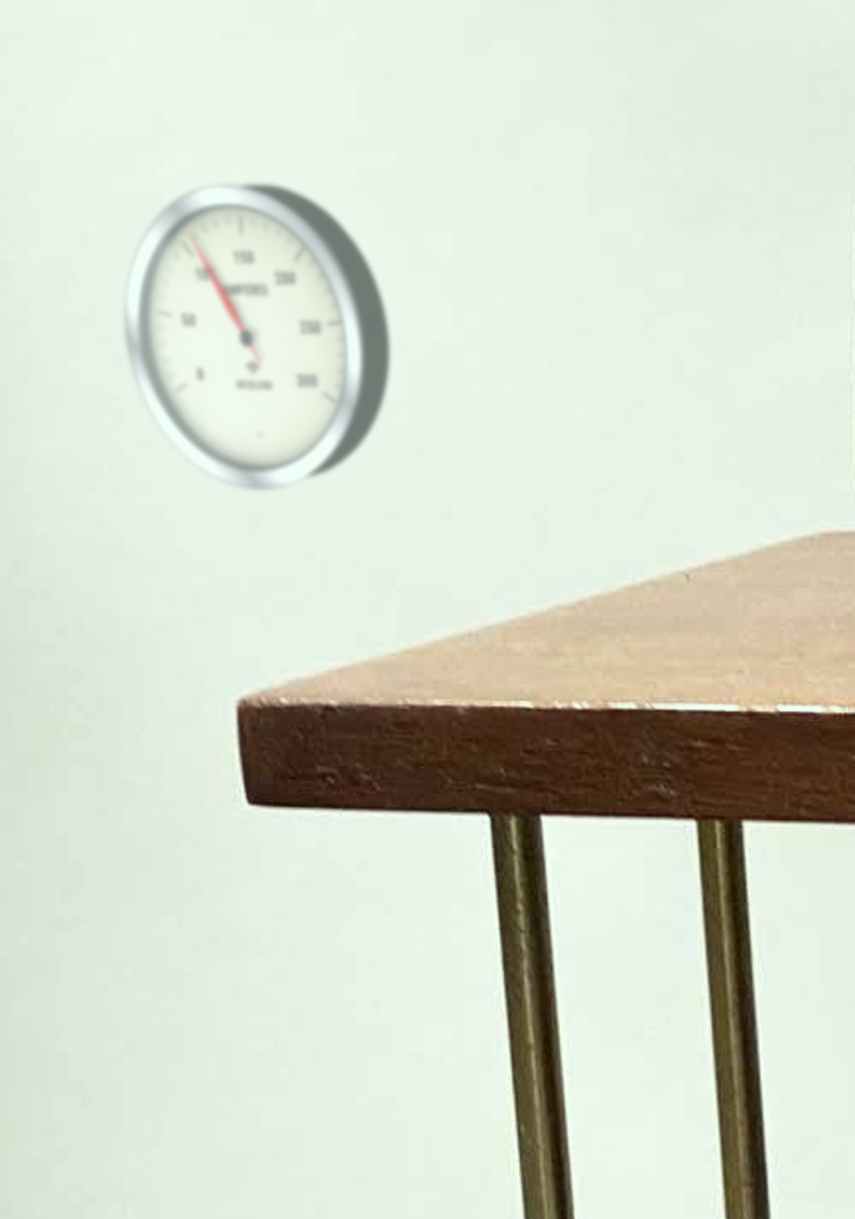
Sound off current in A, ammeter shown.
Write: 110 A
